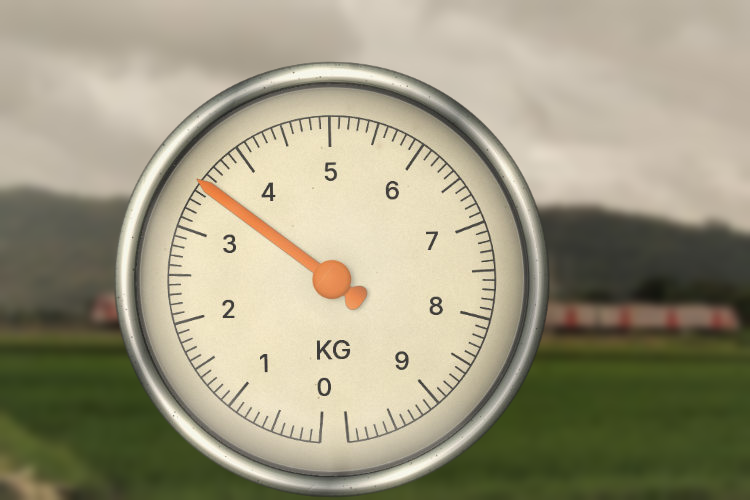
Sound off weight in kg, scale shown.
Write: 3.5 kg
